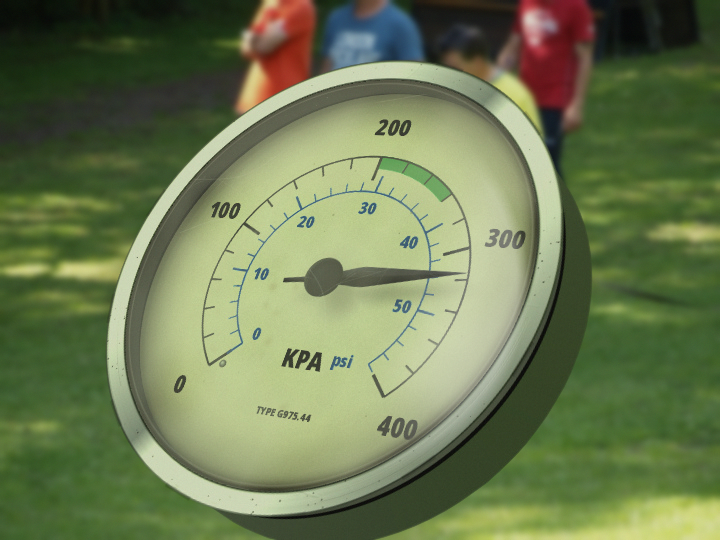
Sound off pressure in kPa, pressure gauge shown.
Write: 320 kPa
